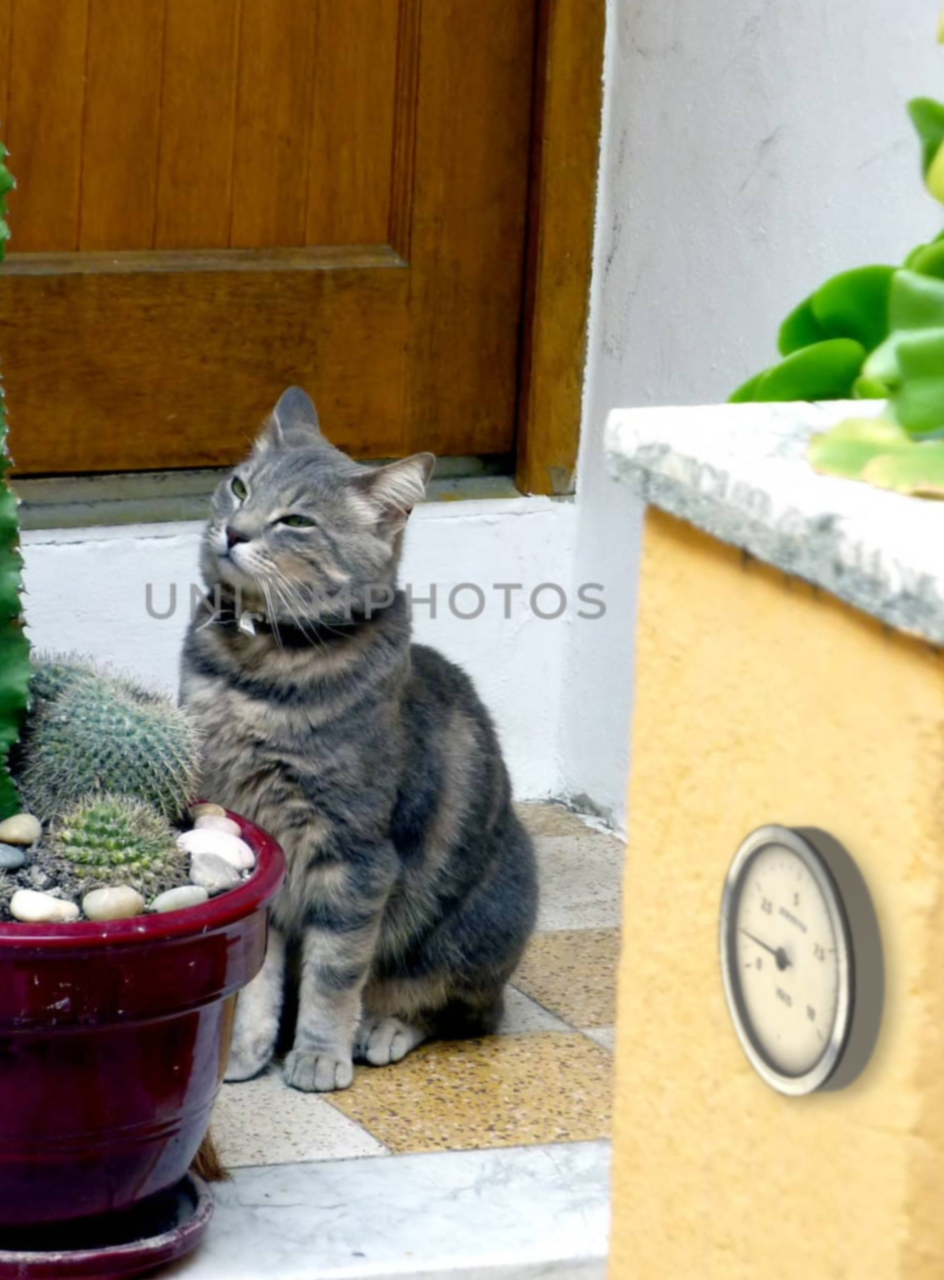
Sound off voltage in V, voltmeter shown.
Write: 1 V
